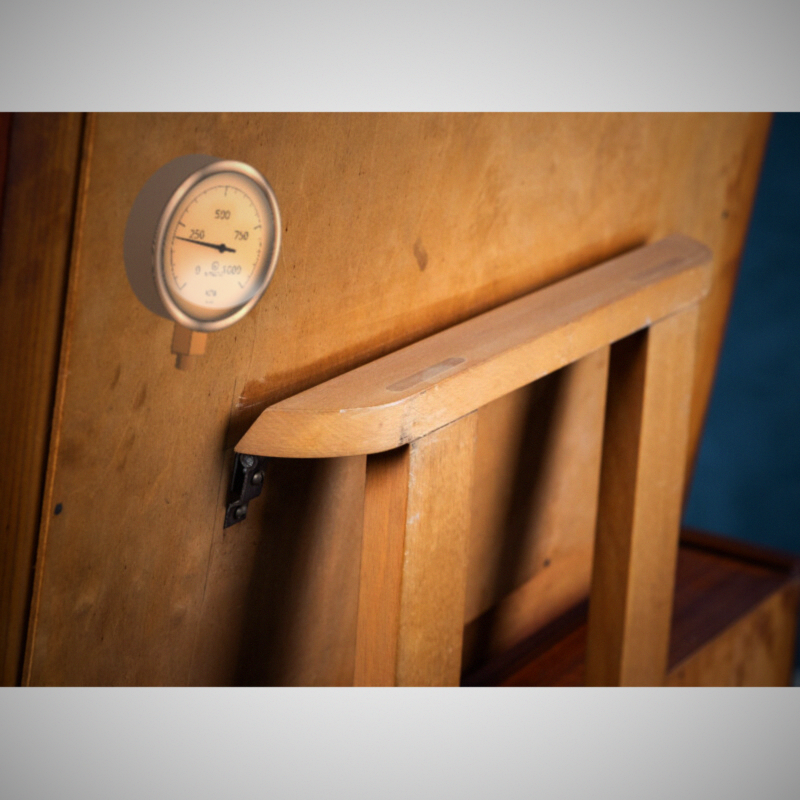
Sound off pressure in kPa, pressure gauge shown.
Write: 200 kPa
